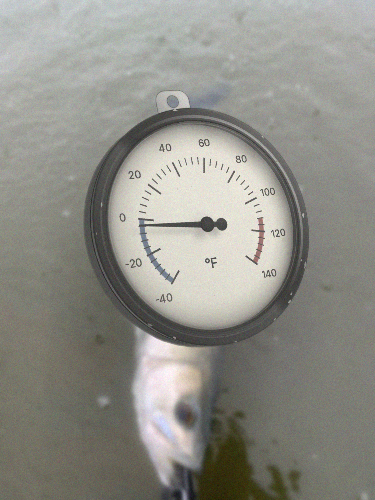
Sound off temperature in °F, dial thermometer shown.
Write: -4 °F
